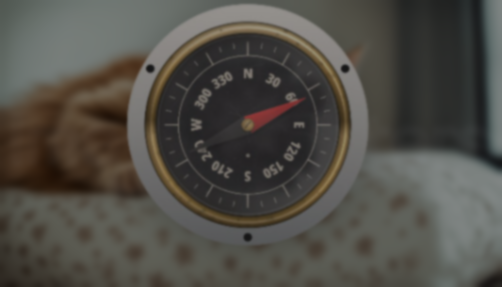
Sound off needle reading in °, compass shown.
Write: 65 °
